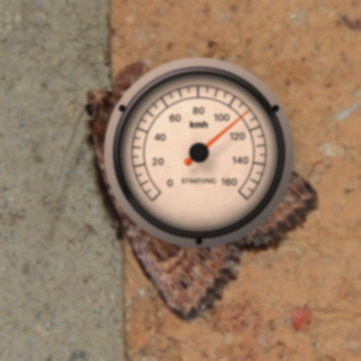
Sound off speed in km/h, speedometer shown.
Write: 110 km/h
